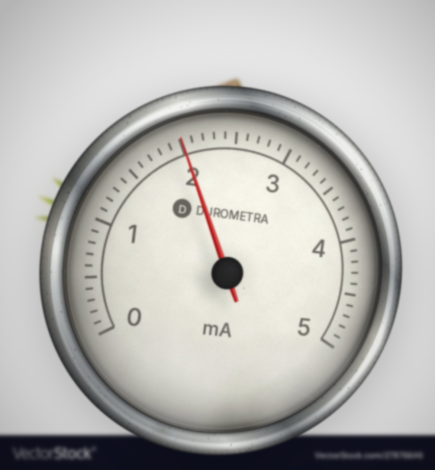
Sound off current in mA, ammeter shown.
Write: 2 mA
